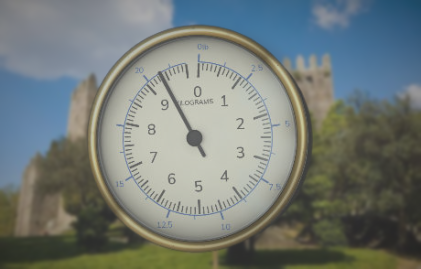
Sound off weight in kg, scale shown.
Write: 9.4 kg
